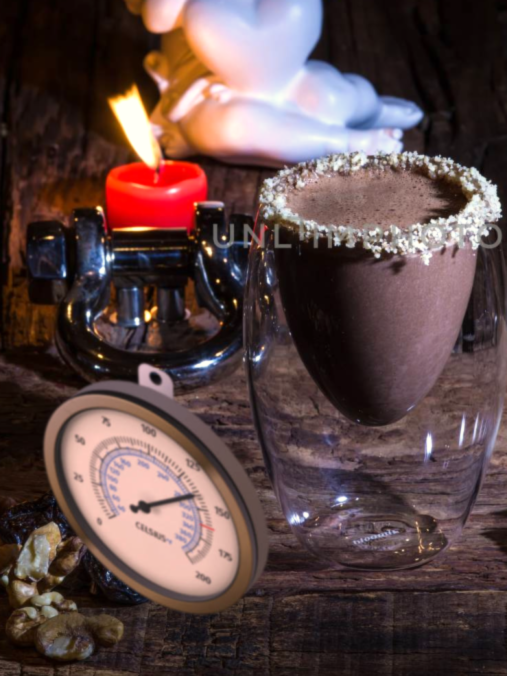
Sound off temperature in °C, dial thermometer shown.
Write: 137.5 °C
